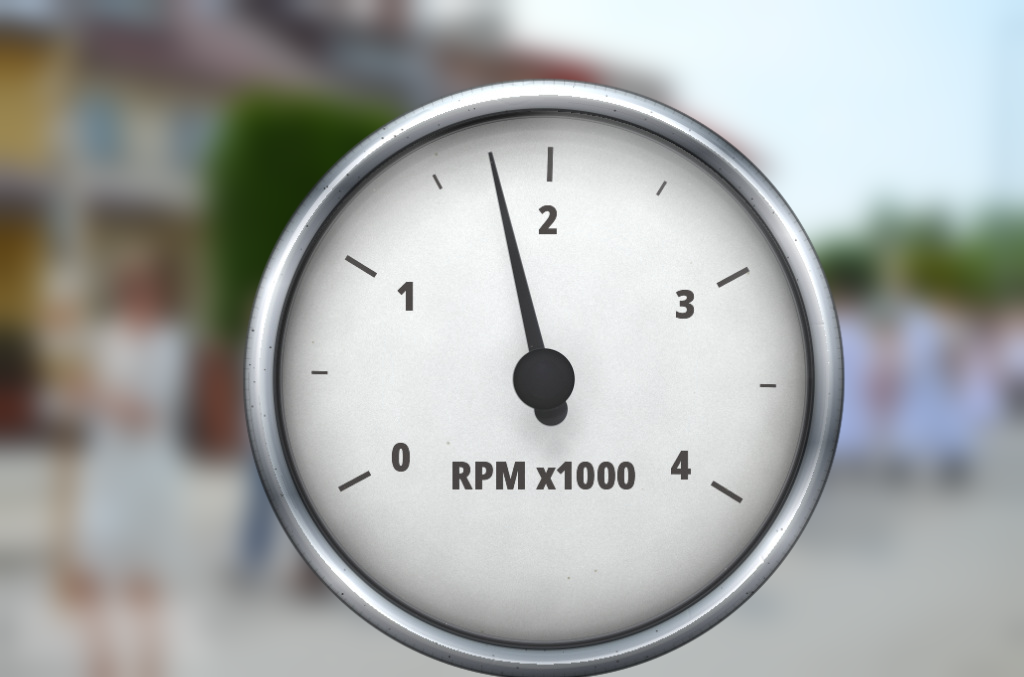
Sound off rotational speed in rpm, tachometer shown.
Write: 1750 rpm
